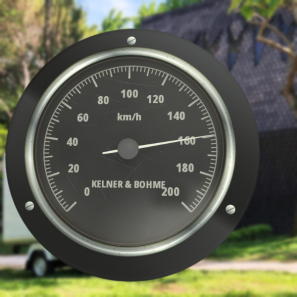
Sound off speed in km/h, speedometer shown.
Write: 160 km/h
